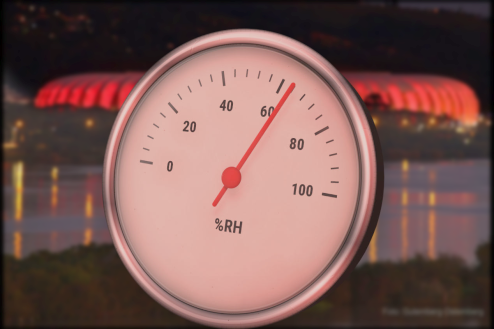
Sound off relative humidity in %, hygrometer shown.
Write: 64 %
